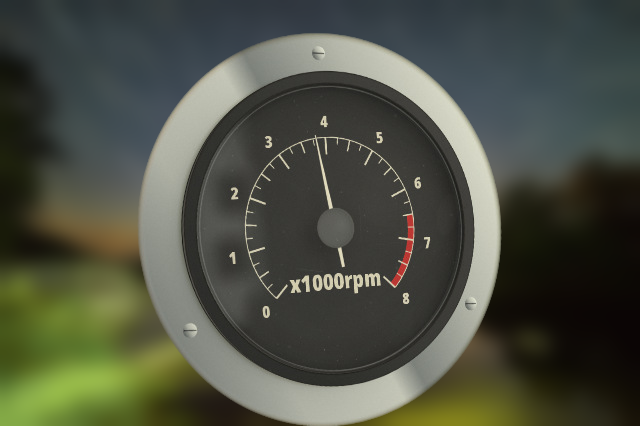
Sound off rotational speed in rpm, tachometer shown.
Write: 3750 rpm
